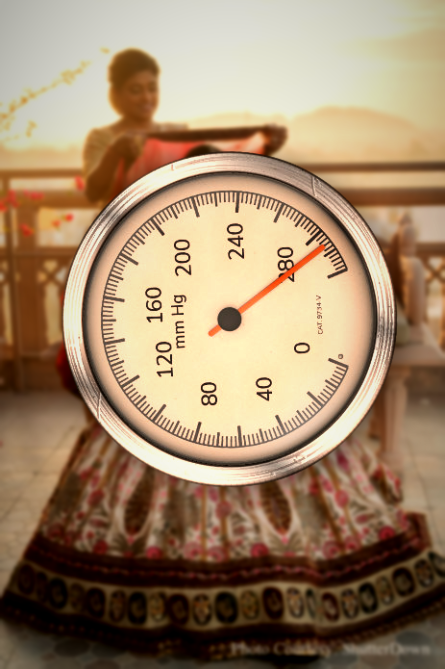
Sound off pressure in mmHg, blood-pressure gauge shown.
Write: 286 mmHg
